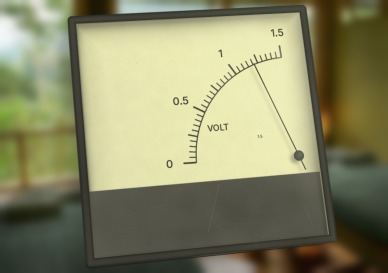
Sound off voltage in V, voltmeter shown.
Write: 1.2 V
